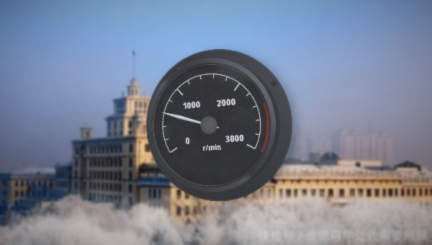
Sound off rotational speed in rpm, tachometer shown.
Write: 600 rpm
